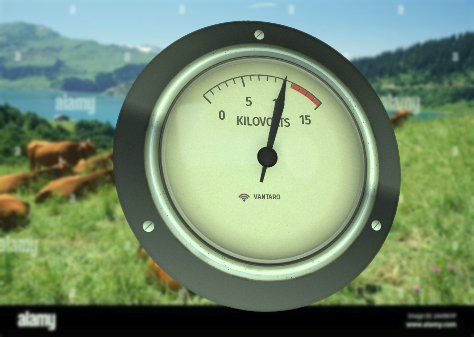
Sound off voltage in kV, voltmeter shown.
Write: 10 kV
